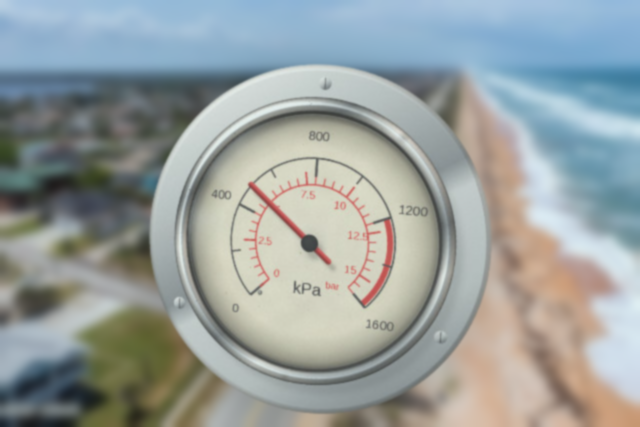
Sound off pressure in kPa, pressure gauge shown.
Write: 500 kPa
